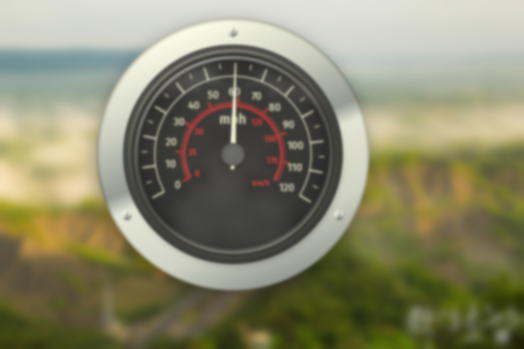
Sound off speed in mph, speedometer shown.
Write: 60 mph
